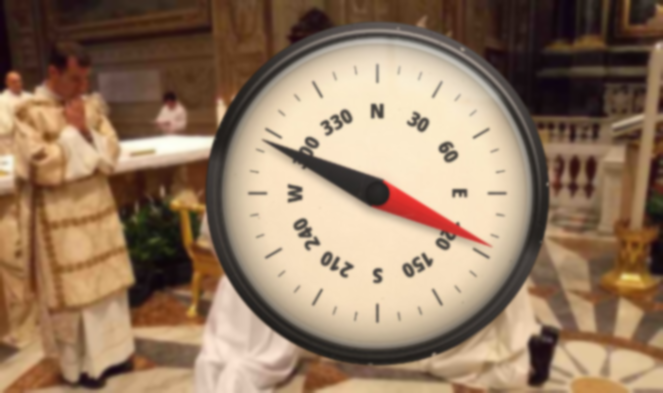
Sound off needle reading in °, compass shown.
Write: 115 °
